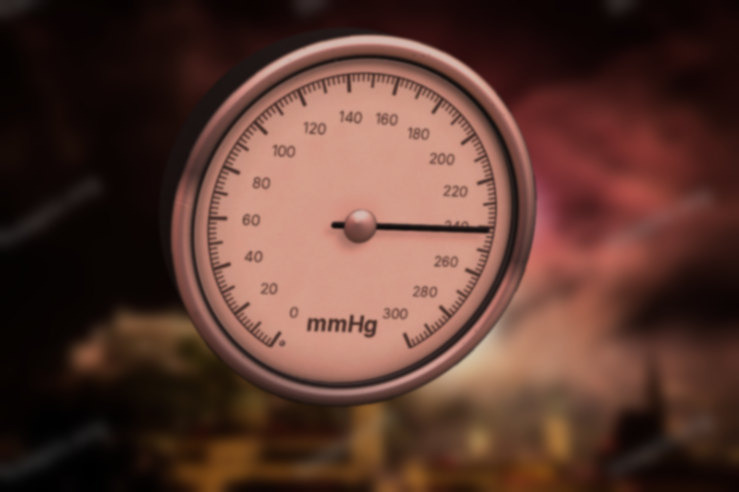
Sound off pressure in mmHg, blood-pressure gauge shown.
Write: 240 mmHg
